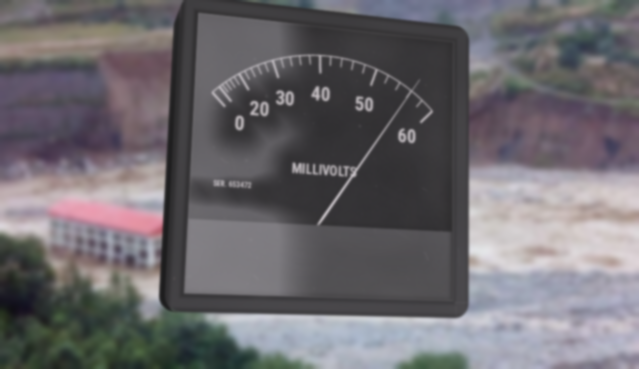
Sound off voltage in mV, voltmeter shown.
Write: 56 mV
